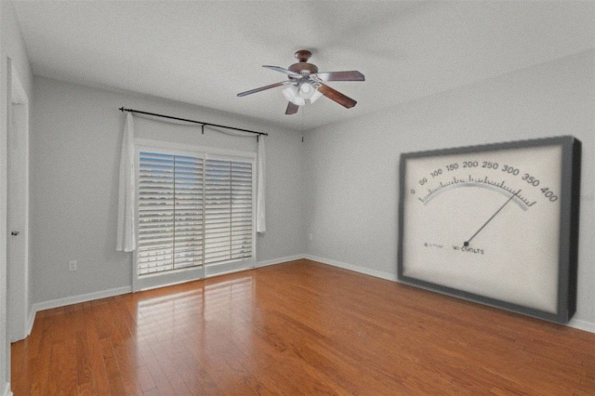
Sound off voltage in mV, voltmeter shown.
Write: 350 mV
